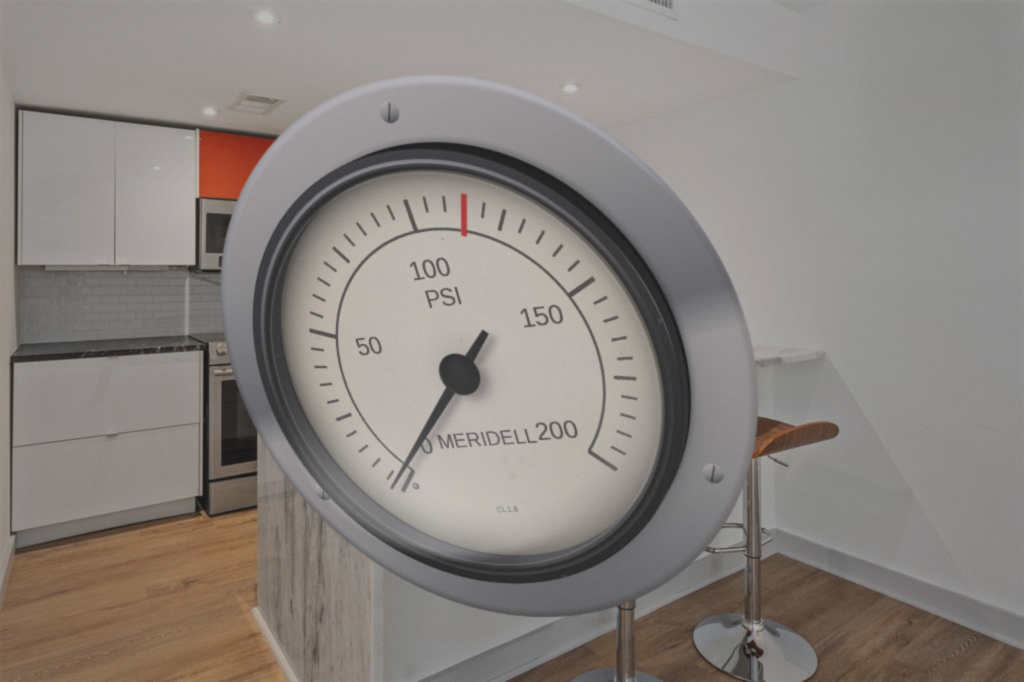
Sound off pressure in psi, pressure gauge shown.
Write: 2.5 psi
